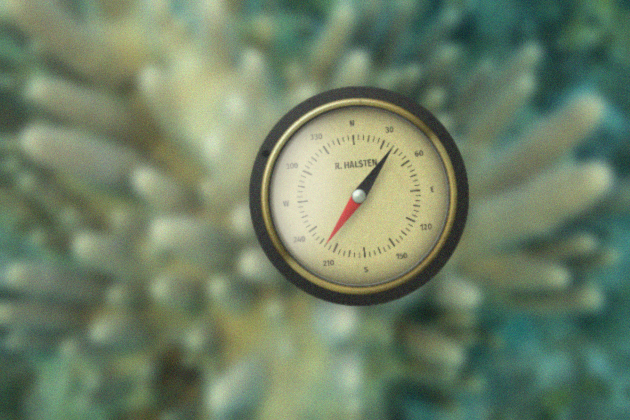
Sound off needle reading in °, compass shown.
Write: 220 °
